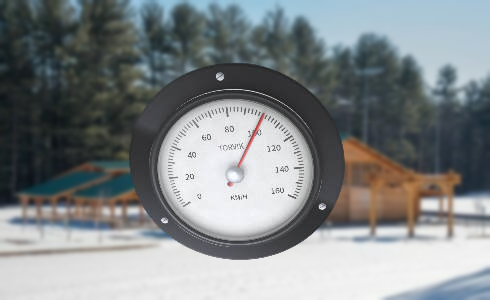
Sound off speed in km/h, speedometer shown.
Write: 100 km/h
